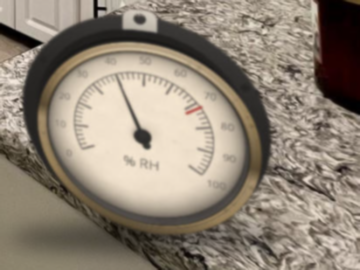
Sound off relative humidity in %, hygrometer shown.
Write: 40 %
